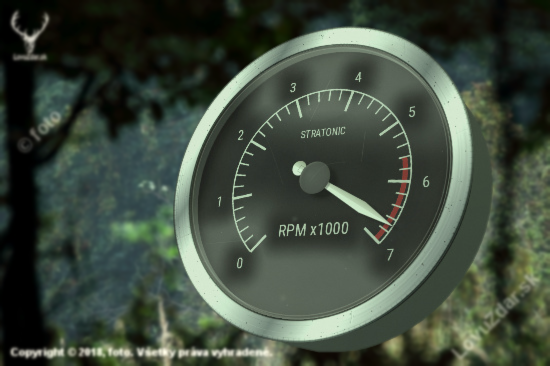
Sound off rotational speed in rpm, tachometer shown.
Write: 6700 rpm
